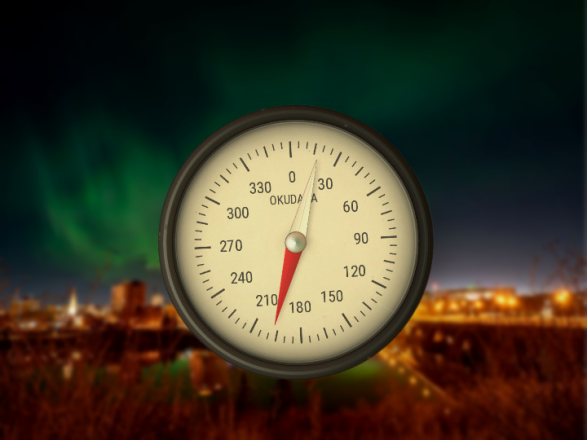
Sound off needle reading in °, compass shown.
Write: 197.5 °
